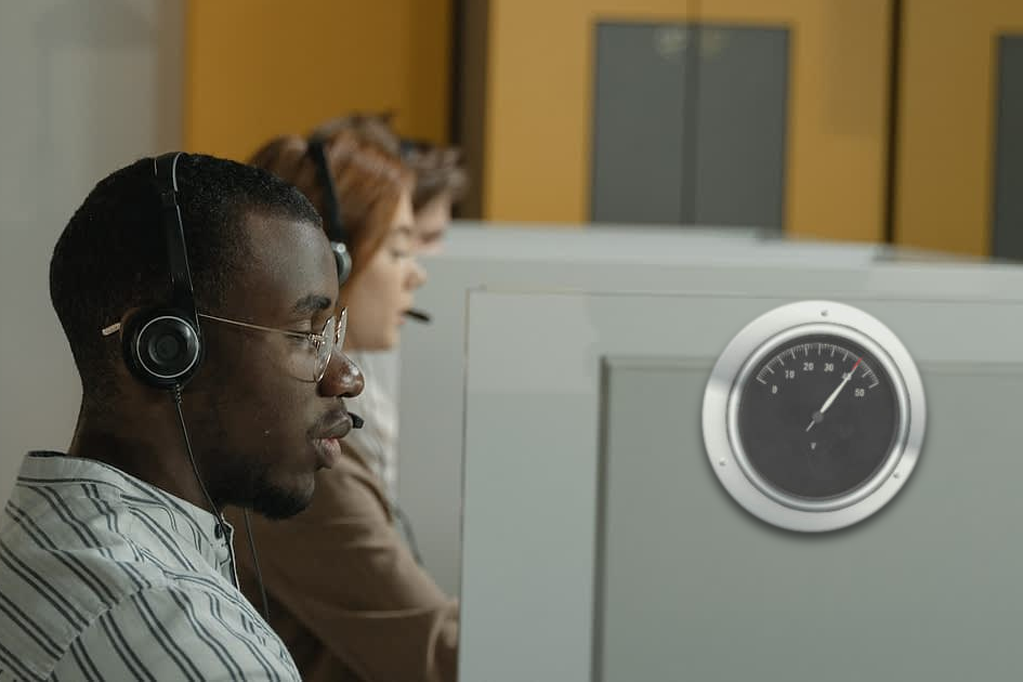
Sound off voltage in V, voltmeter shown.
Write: 40 V
